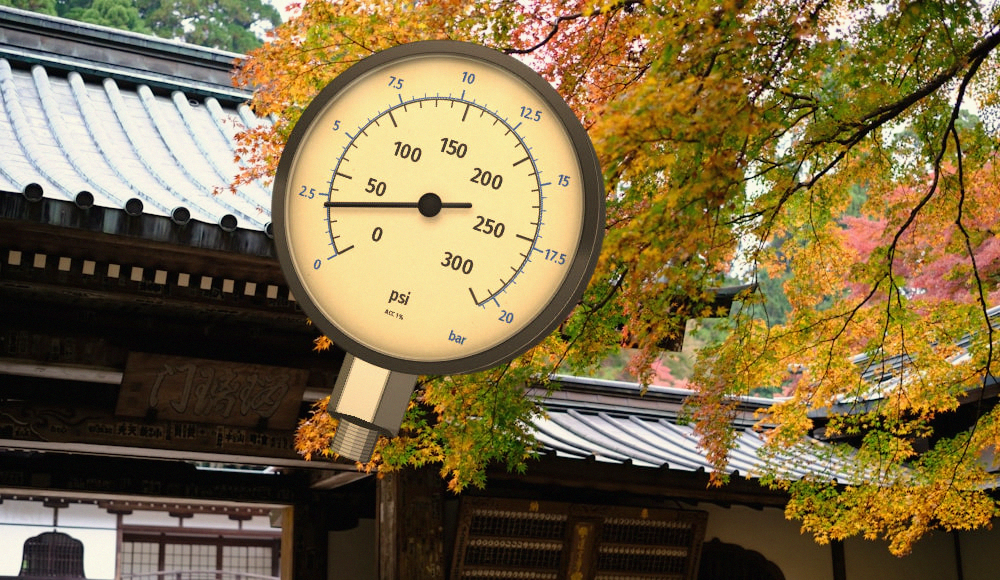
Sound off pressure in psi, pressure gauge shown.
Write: 30 psi
